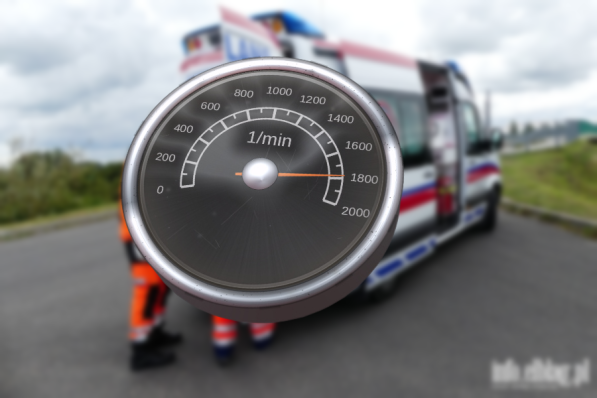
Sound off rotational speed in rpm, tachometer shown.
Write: 1800 rpm
